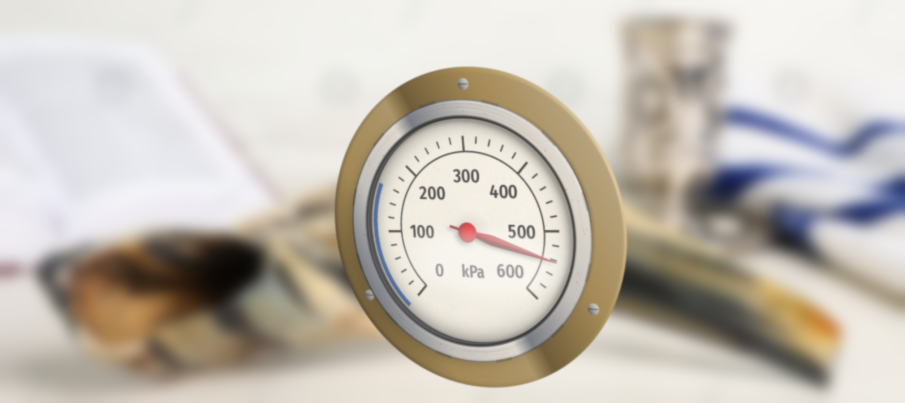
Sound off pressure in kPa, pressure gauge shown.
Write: 540 kPa
